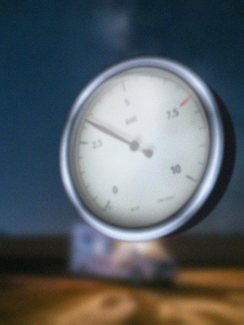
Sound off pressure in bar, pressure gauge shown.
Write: 3.25 bar
